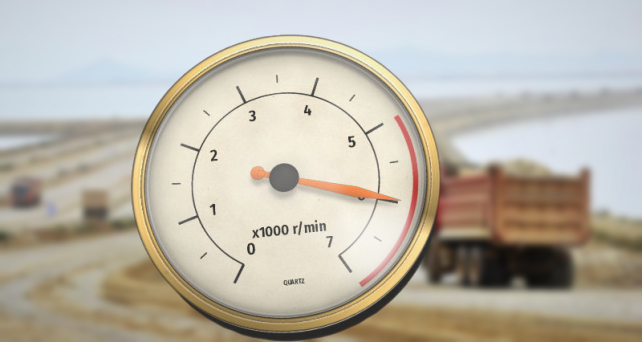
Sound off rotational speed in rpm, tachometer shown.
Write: 6000 rpm
